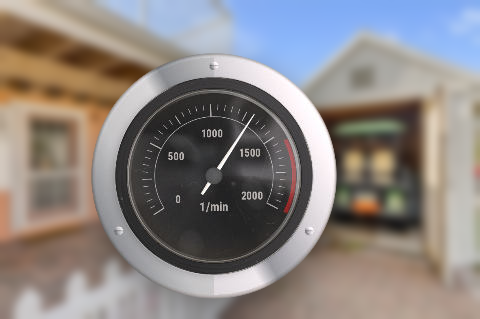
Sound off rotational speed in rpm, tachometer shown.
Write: 1300 rpm
